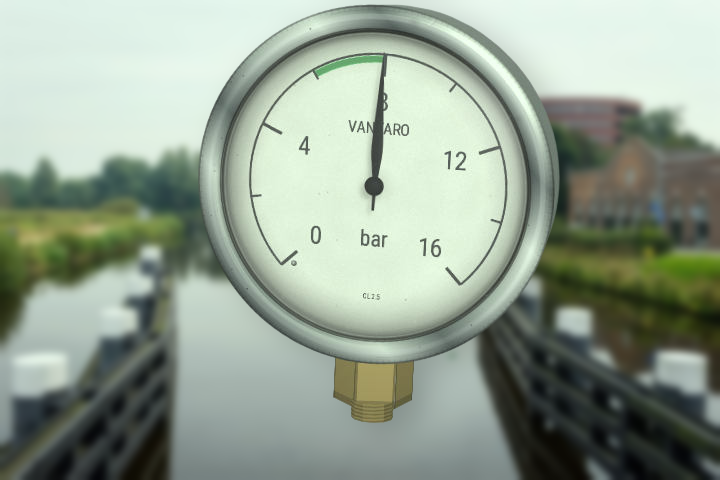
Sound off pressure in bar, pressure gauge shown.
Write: 8 bar
